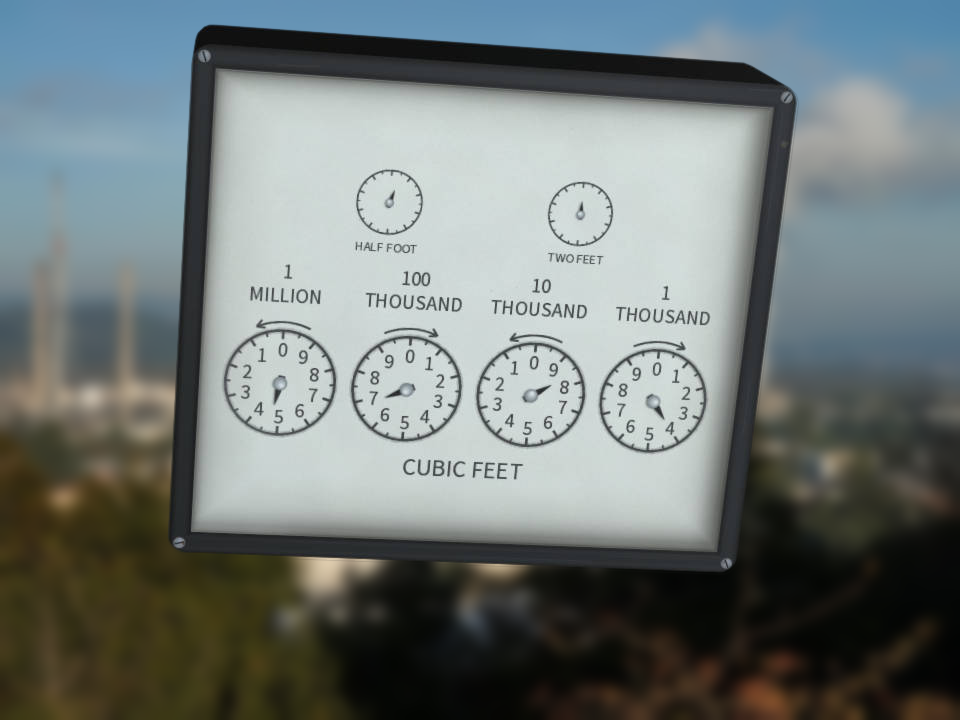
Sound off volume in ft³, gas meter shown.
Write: 468400 ft³
